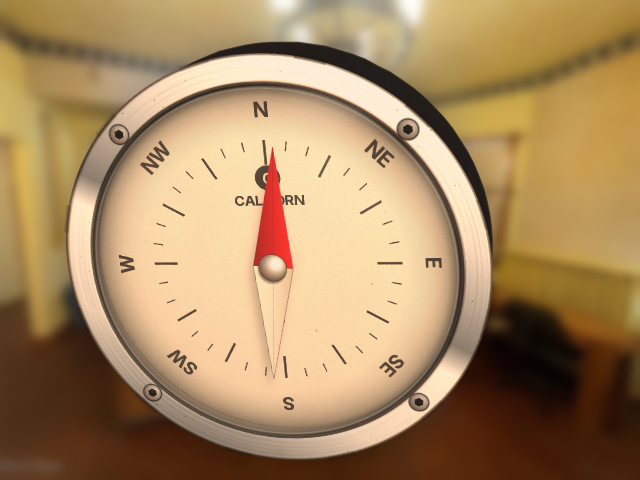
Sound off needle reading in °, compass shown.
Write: 5 °
